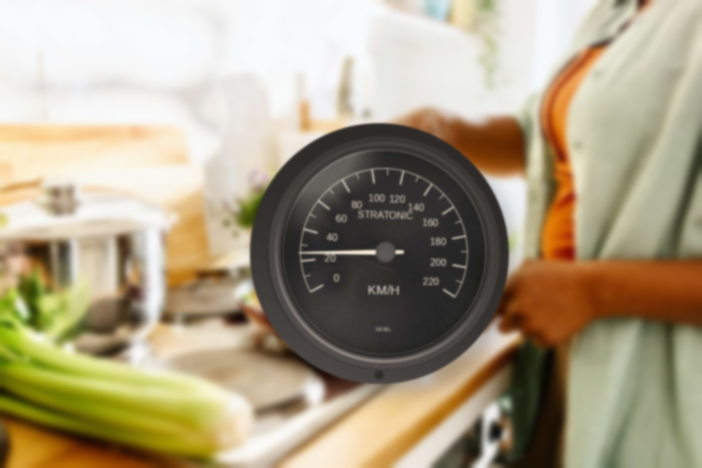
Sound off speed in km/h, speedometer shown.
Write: 25 km/h
